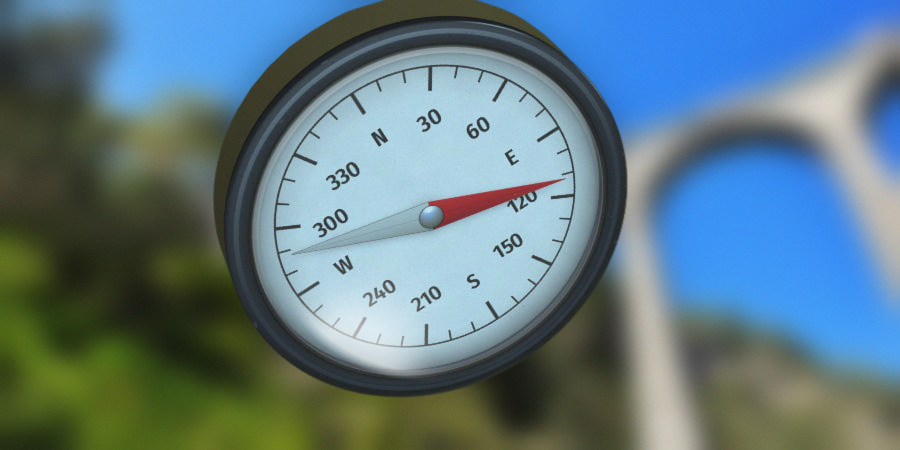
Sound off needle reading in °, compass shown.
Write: 110 °
